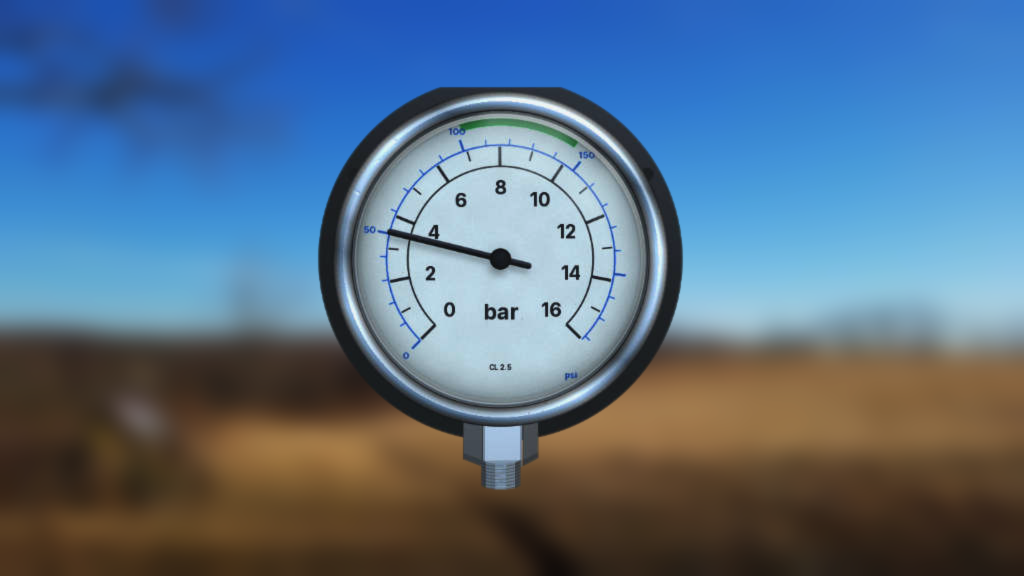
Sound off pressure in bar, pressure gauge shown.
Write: 3.5 bar
